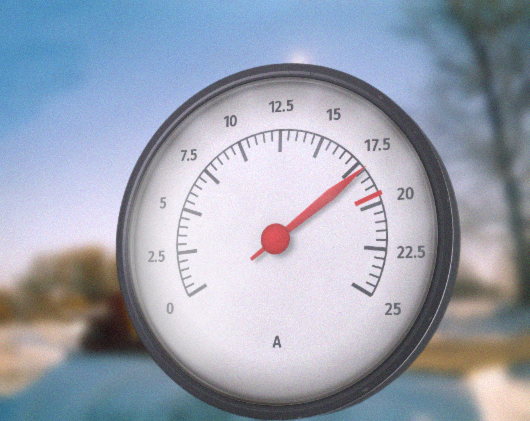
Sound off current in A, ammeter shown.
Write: 18 A
